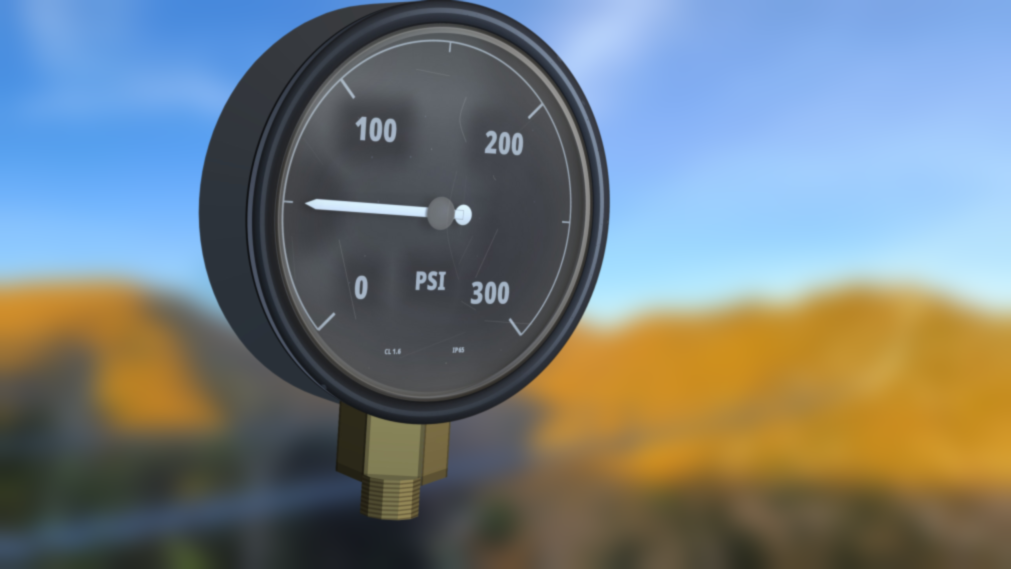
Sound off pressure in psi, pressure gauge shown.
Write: 50 psi
